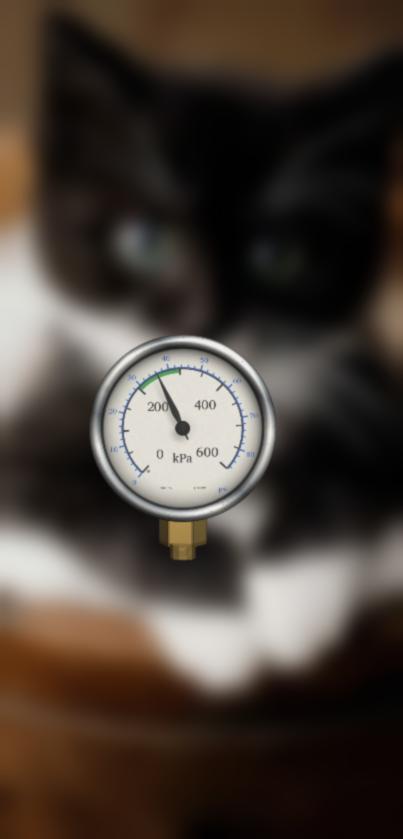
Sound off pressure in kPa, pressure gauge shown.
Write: 250 kPa
